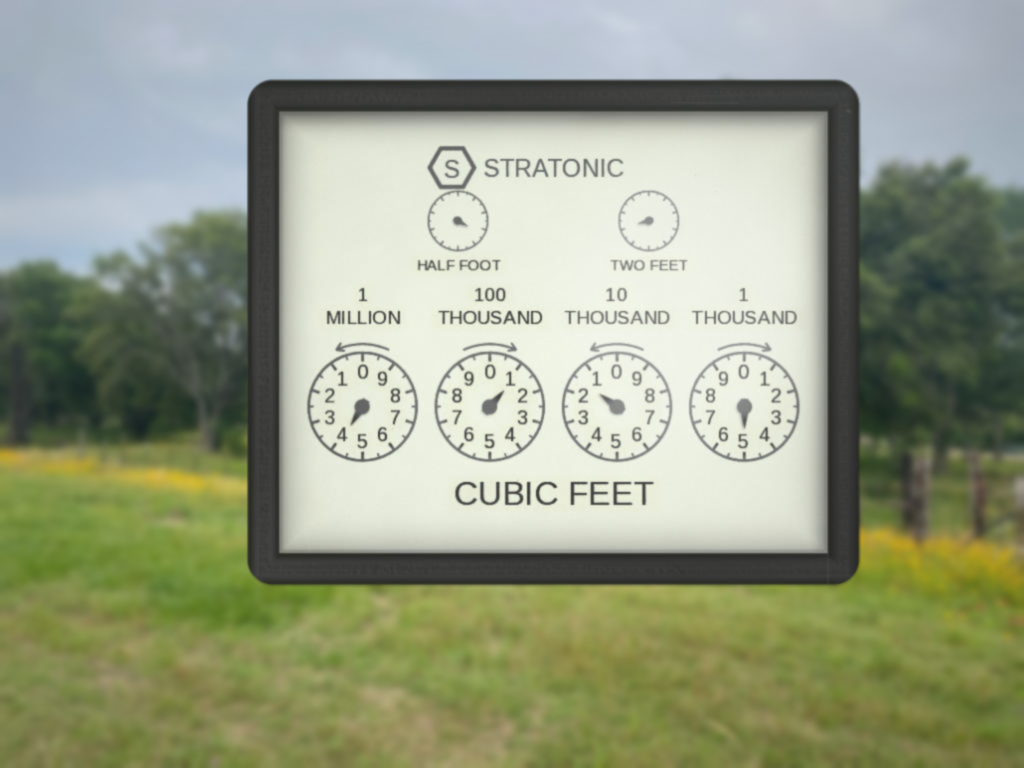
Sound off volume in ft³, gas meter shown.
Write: 411500 ft³
